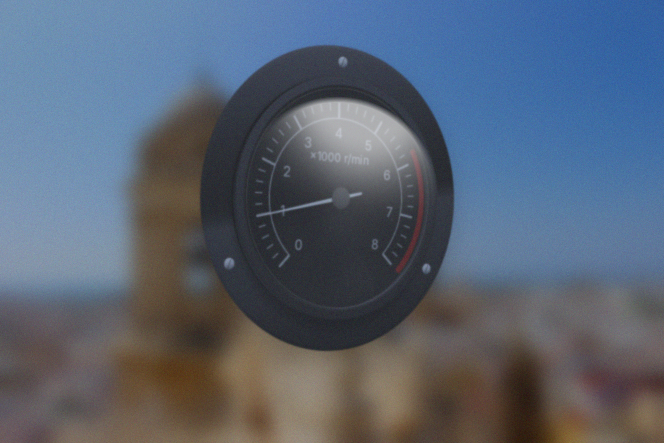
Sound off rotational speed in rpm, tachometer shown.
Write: 1000 rpm
